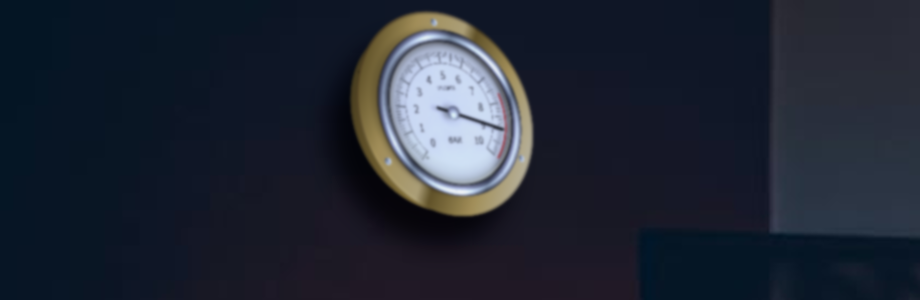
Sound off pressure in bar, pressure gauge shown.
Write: 9 bar
